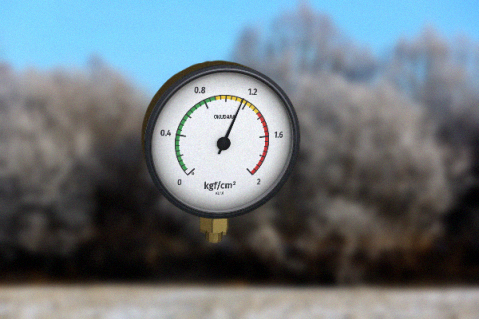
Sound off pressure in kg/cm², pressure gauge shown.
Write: 1.15 kg/cm²
